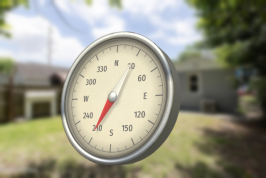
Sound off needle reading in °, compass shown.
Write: 210 °
